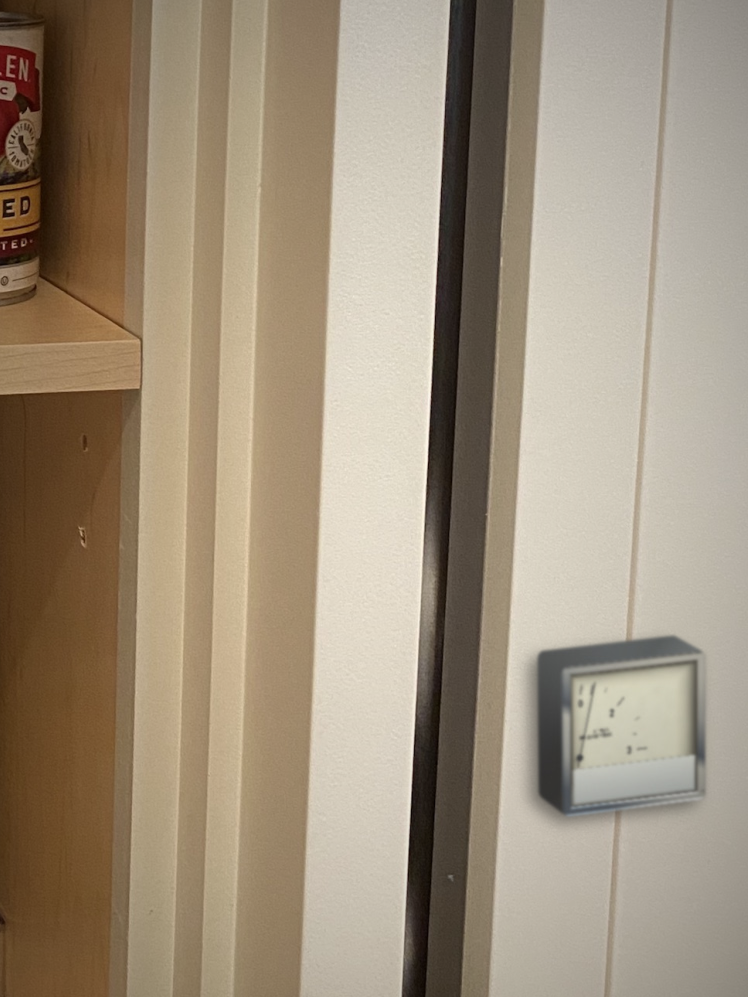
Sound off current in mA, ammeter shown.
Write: 1 mA
